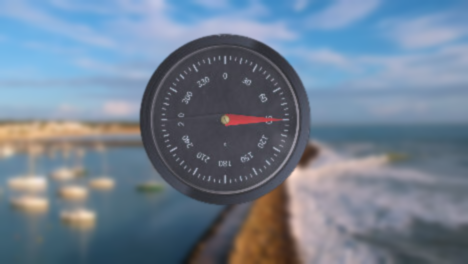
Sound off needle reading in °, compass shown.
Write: 90 °
